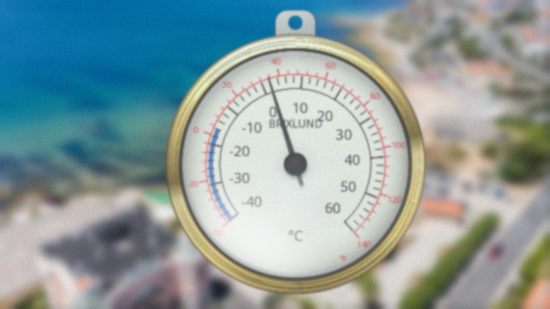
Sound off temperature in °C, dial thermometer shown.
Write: 2 °C
